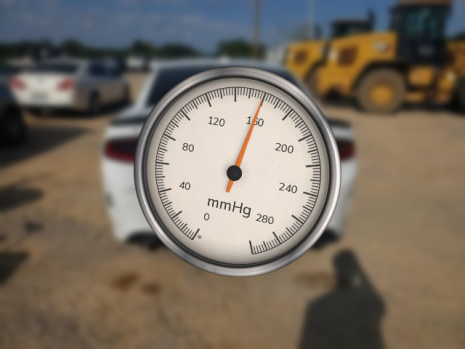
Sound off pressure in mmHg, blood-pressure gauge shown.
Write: 160 mmHg
